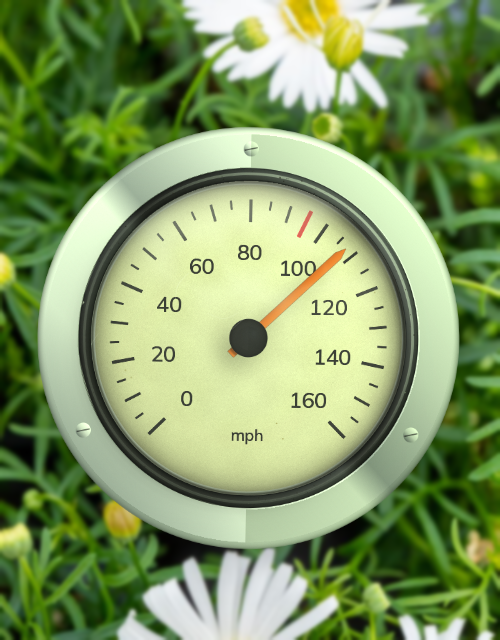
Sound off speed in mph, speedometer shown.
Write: 107.5 mph
